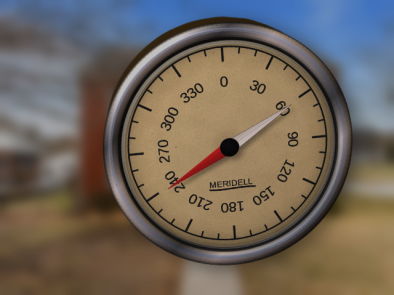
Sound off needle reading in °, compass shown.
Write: 240 °
